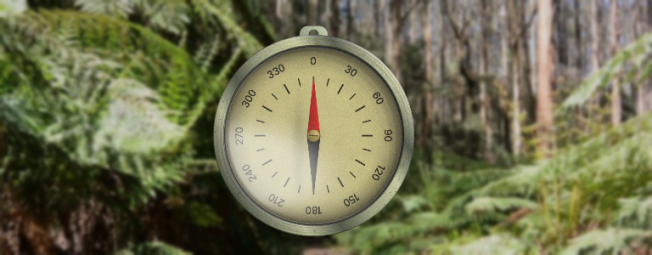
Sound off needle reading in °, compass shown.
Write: 0 °
